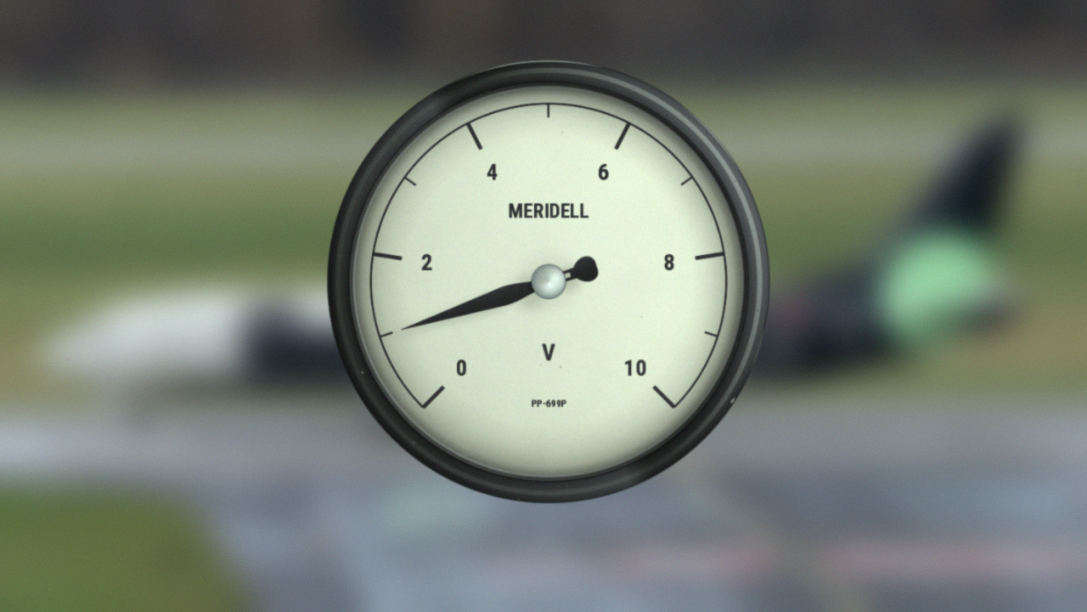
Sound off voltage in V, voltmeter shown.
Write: 1 V
